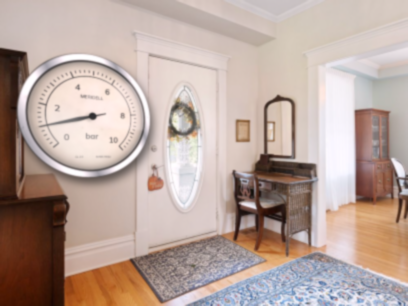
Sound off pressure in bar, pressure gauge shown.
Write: 1 bar
